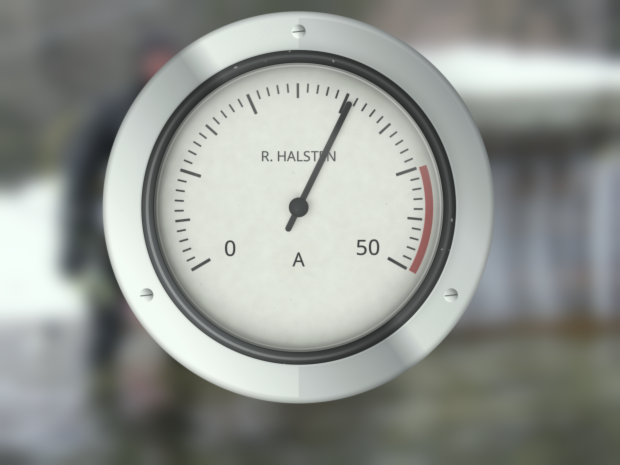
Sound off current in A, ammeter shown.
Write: 30.5 A
